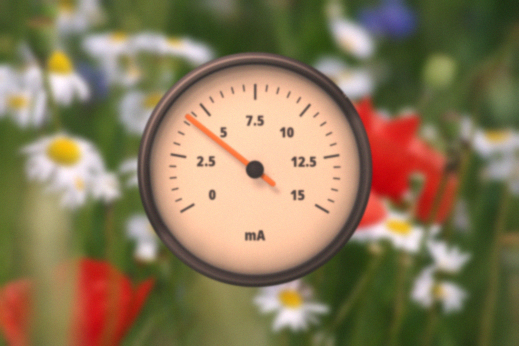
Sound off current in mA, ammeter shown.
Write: 4.25 mA
